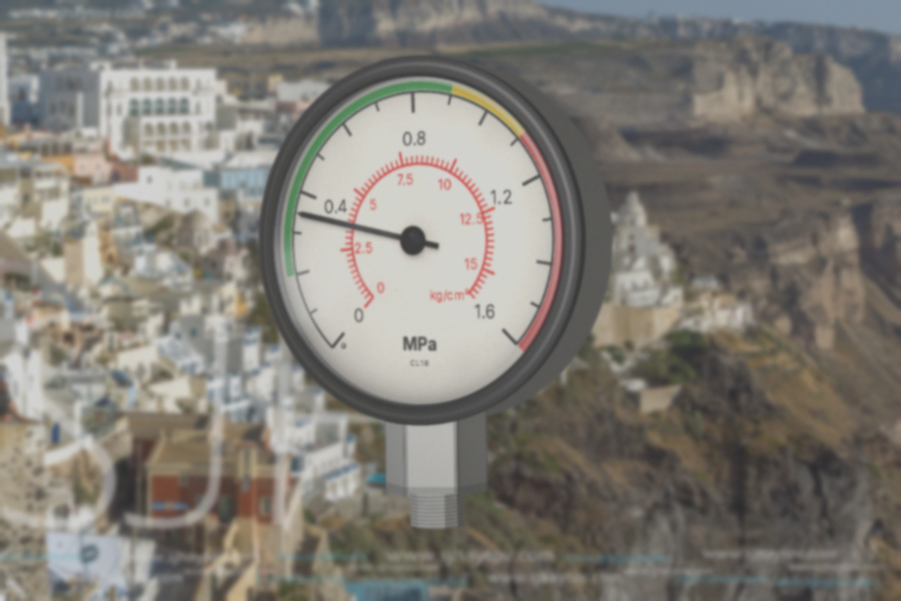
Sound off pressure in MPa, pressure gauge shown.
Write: 0.35 MPa
